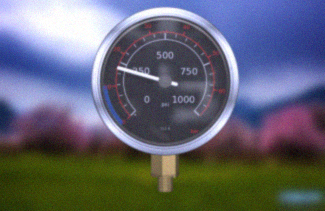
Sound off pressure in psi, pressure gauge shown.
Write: 225 psi
